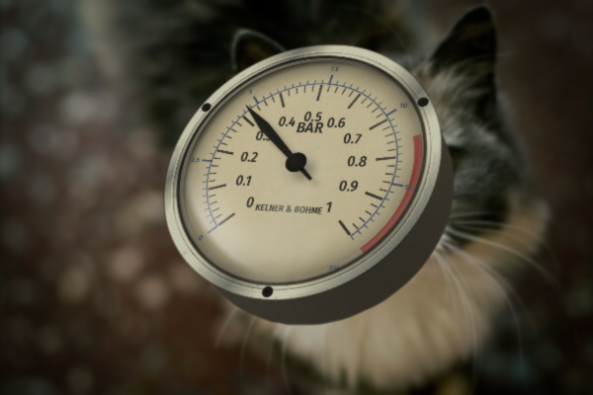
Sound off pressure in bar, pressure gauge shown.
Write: 0.32 bar
